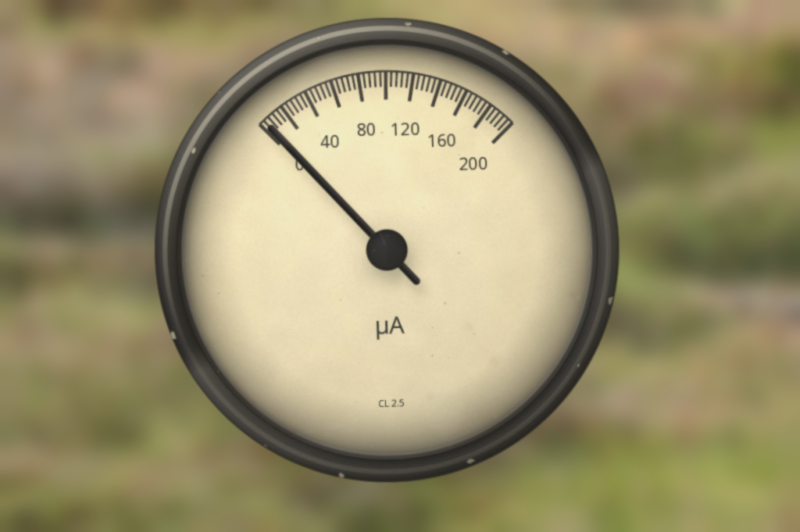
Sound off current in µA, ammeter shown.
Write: 4 µA
